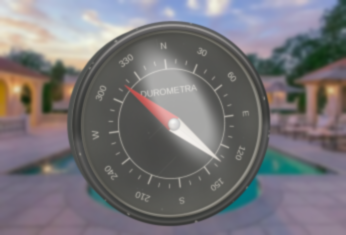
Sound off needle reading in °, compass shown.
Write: 315 °
